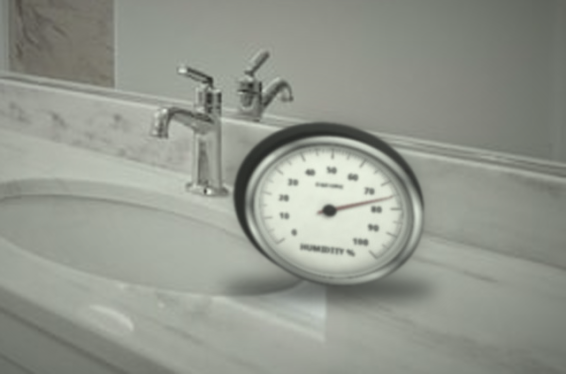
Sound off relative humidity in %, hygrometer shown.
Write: 75 %
